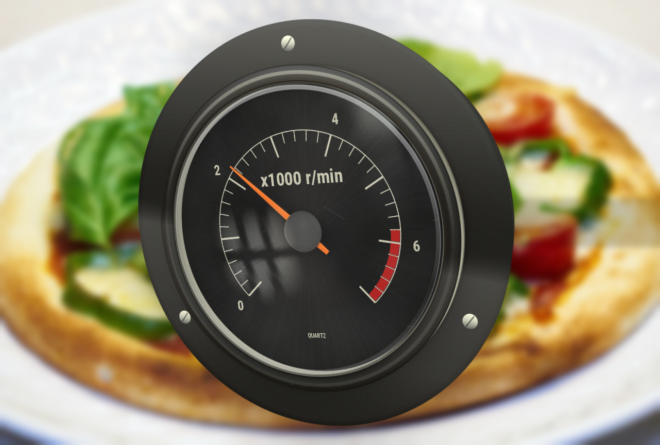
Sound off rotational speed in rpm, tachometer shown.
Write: 2200 rpm
